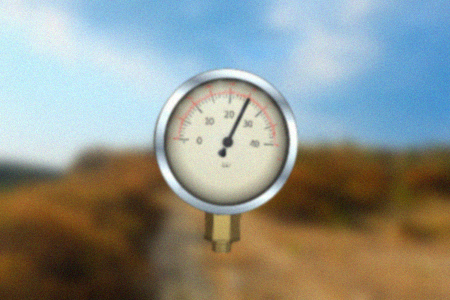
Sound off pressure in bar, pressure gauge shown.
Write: 25 bar
